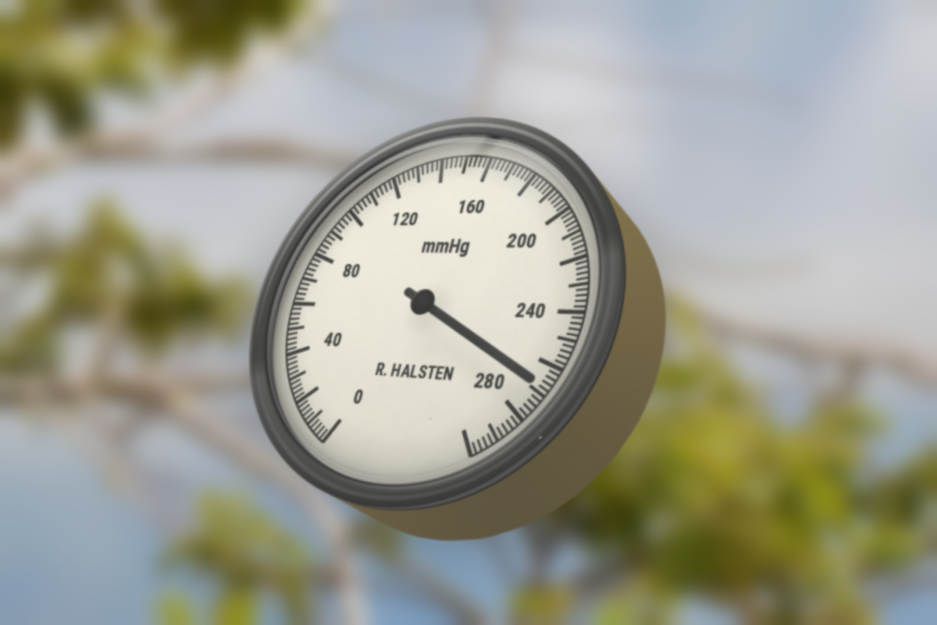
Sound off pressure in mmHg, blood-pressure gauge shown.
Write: 268 mmHg
